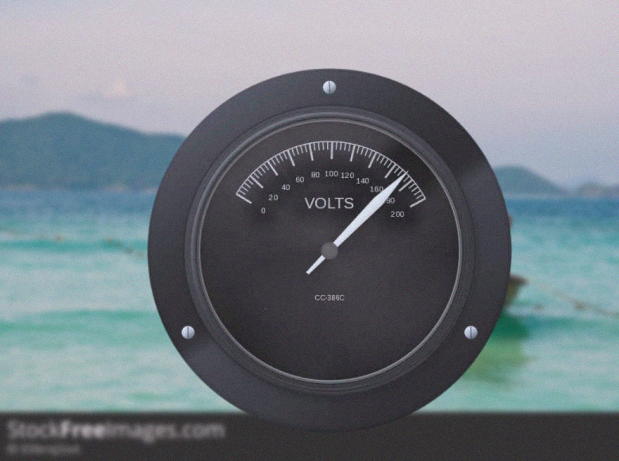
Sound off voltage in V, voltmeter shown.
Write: 172 V
